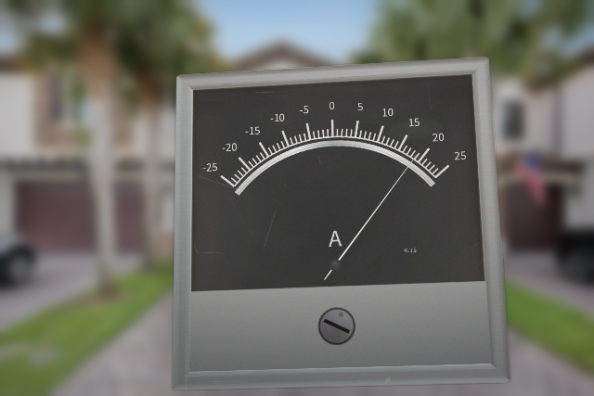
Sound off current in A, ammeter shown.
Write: 19 A
